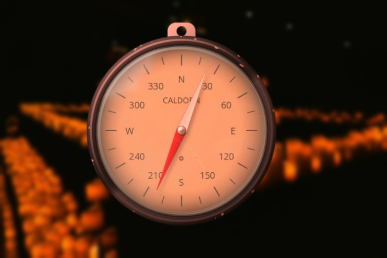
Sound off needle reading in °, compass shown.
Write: 202.5 °
